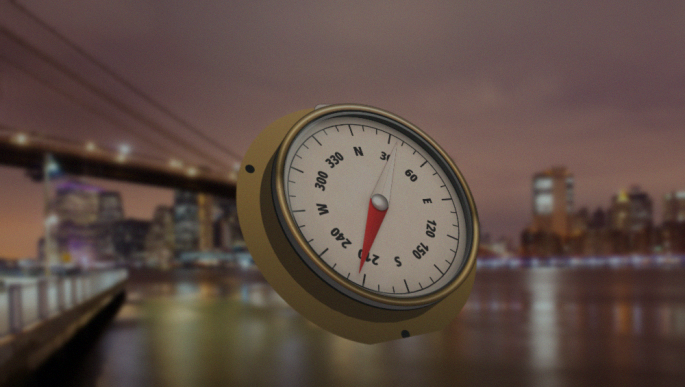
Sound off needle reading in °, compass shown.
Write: 215 °
